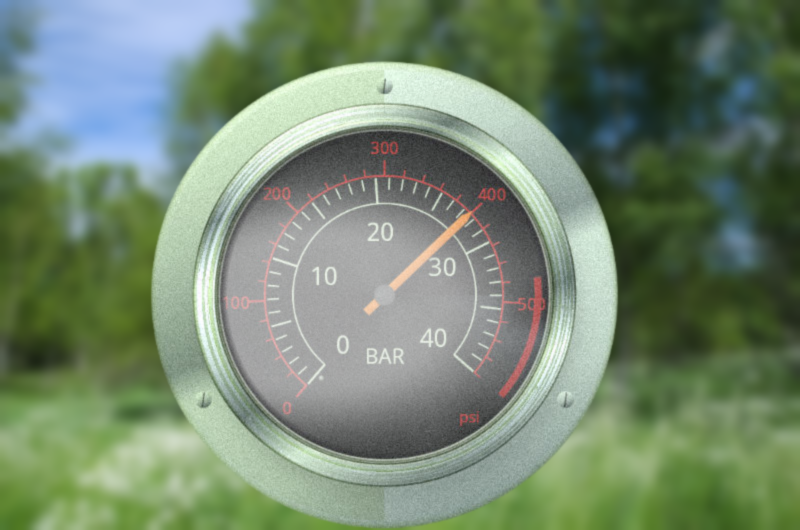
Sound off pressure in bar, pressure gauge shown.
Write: 27.5 bar
